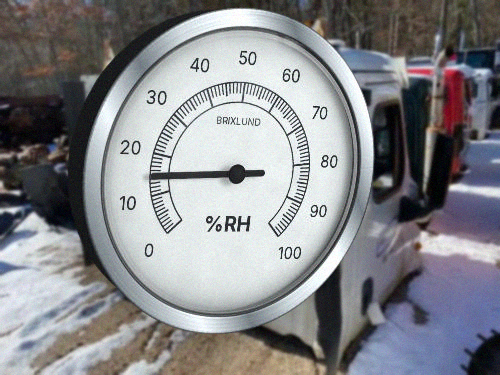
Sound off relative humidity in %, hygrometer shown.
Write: 15 %
